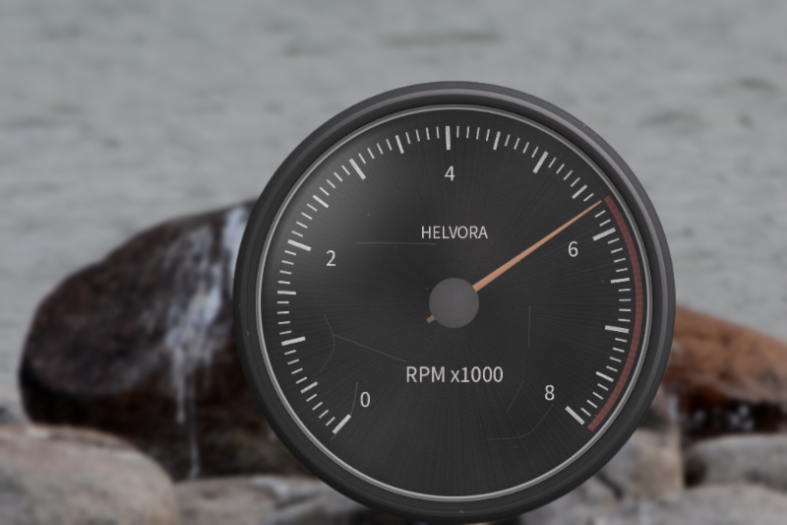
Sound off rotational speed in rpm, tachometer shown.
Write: 5700 rpm
